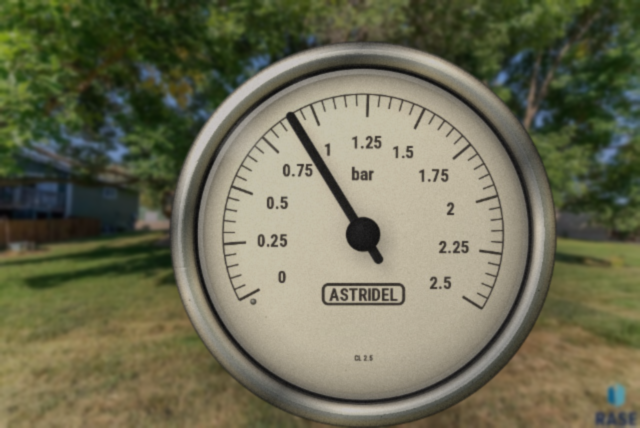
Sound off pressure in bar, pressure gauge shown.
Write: 0.9 bar
